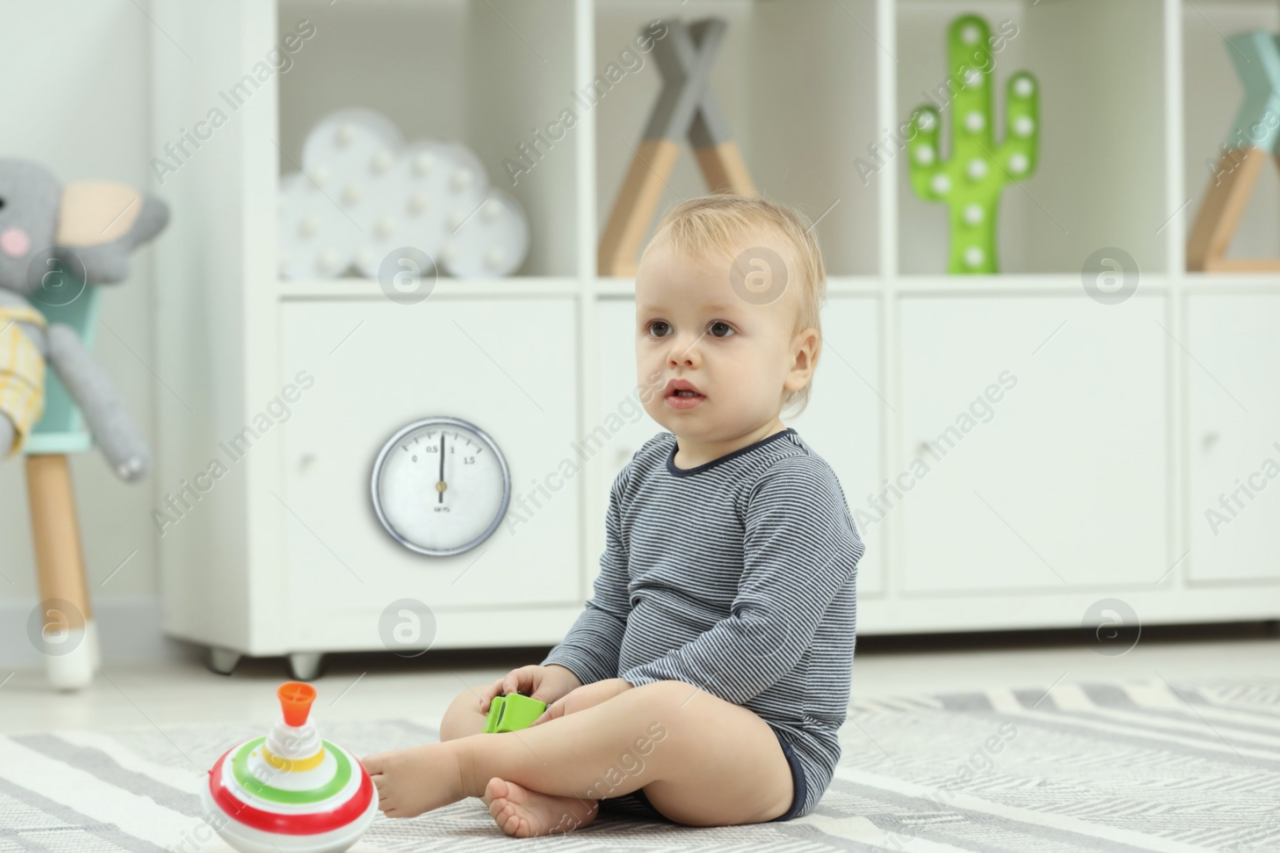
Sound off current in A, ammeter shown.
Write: 0.75 A
